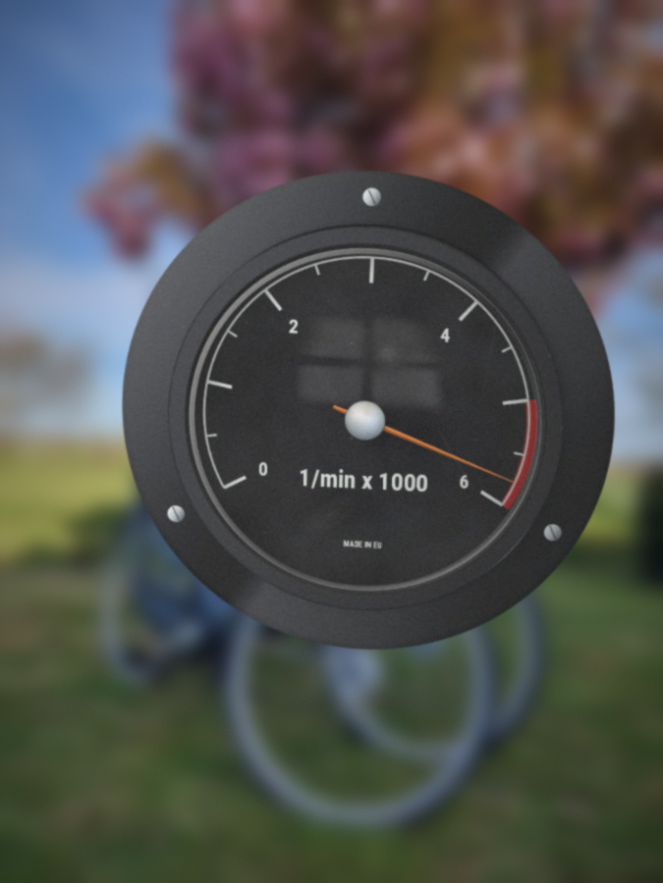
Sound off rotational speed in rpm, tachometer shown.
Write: 5750 rpm
